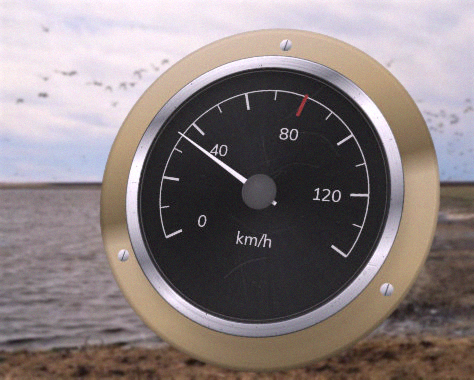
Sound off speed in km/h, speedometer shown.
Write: 35 km/h
